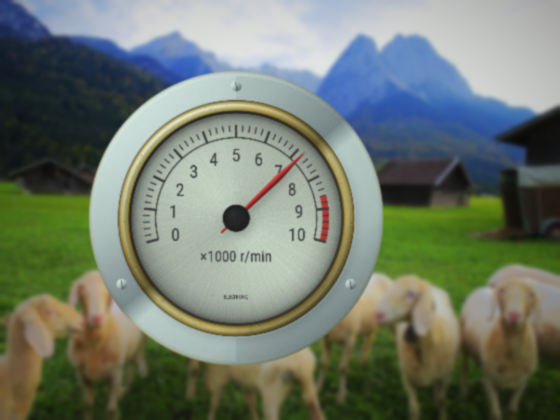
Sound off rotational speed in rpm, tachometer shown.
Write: 7200 rpm
